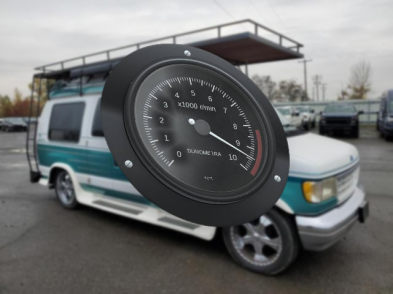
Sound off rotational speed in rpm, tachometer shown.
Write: 9500 rpm
